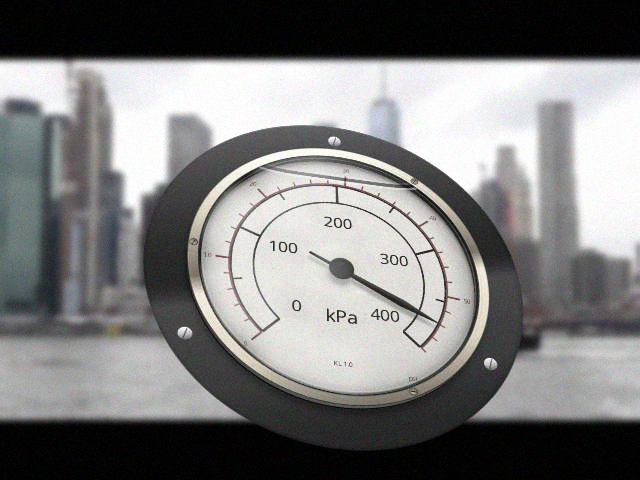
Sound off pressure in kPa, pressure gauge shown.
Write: 375 kPa
